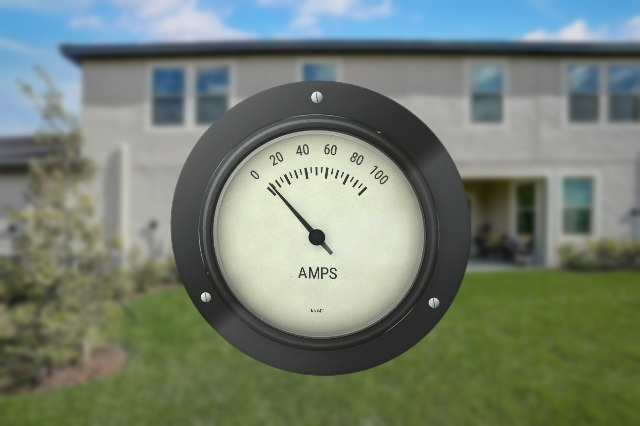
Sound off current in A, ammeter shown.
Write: 5 A
